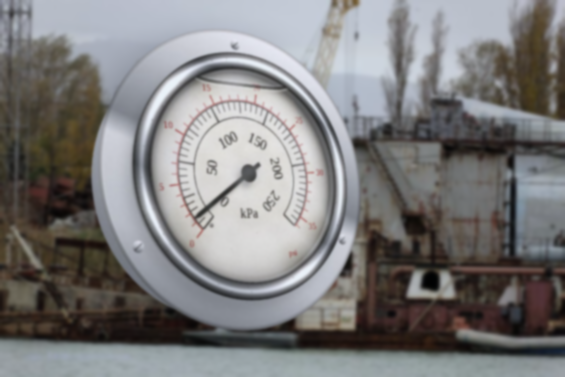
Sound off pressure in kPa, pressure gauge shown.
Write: 10 kPa
